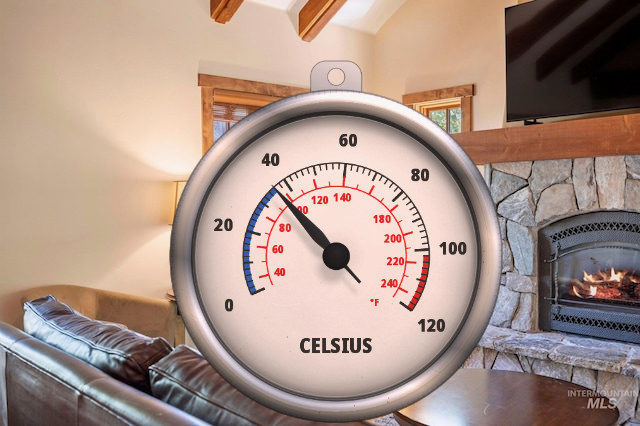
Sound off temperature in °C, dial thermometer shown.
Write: 36 °C
